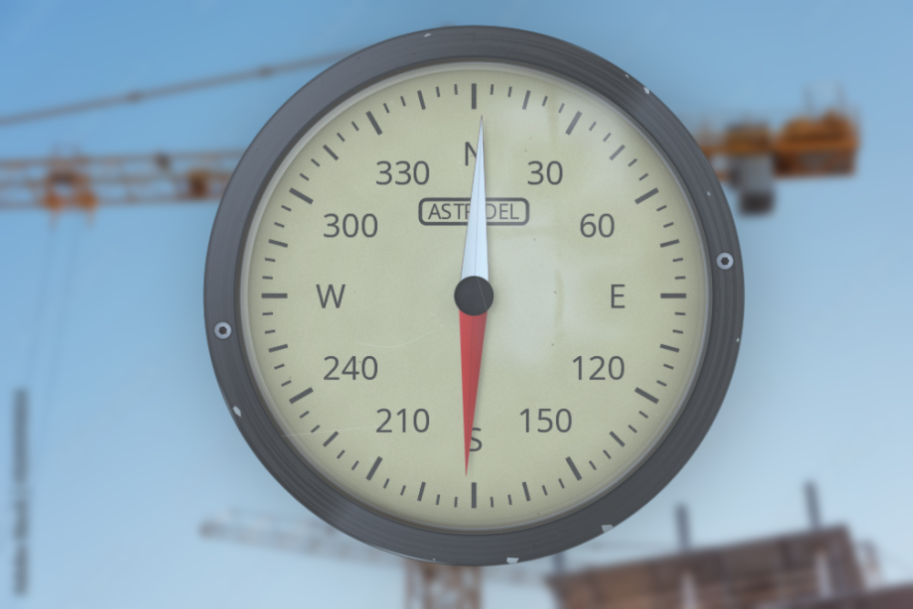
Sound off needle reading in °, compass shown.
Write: 182.5 °
